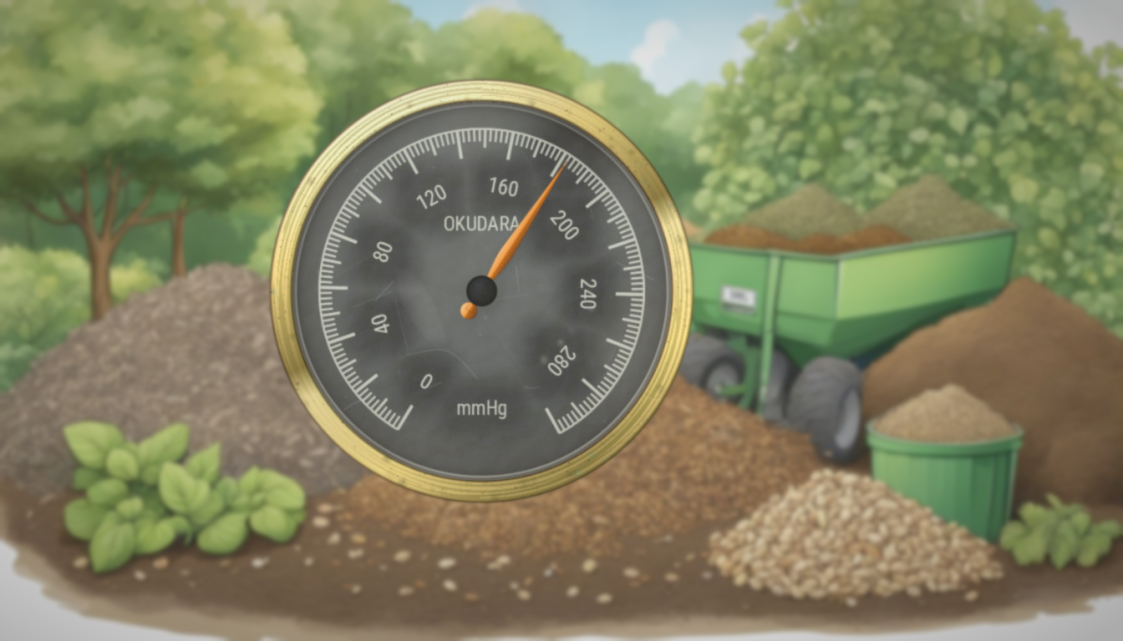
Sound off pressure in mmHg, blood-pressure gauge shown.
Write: 182 mmHg
